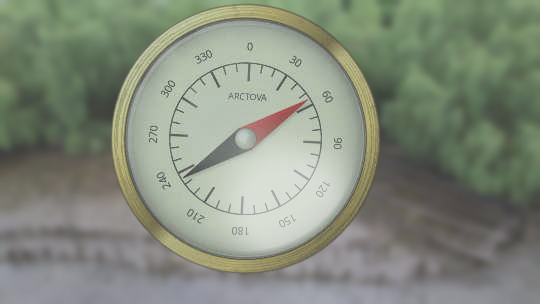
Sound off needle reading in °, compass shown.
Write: 55 °
